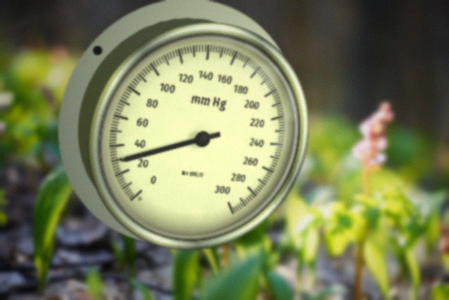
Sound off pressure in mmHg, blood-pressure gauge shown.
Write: 30 mmHg
